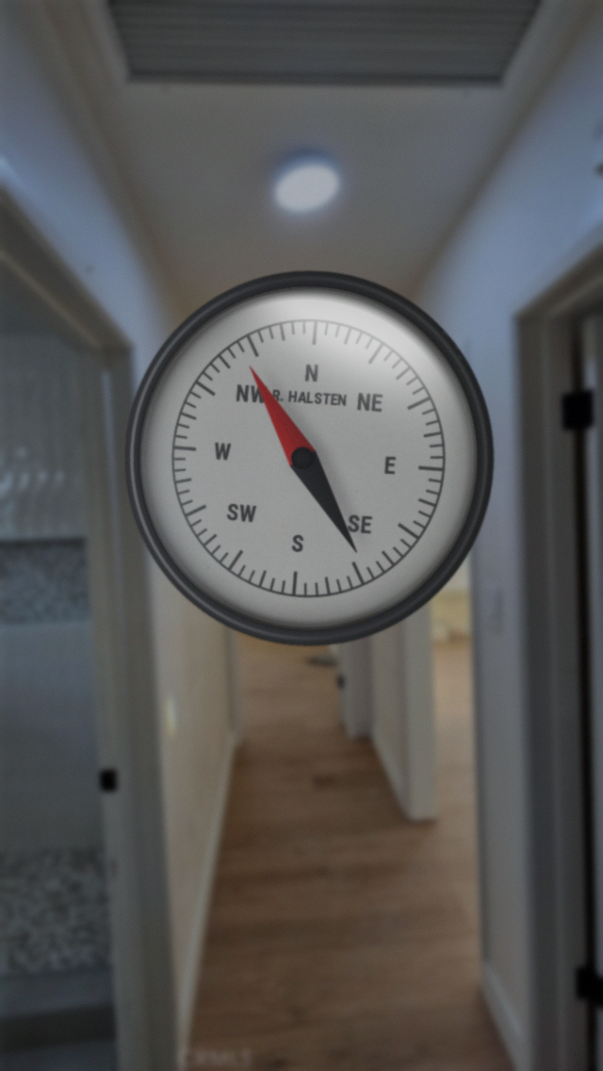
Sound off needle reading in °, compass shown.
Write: 325 °
